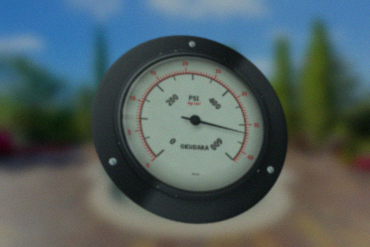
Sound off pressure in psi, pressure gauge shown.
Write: 525 psi
